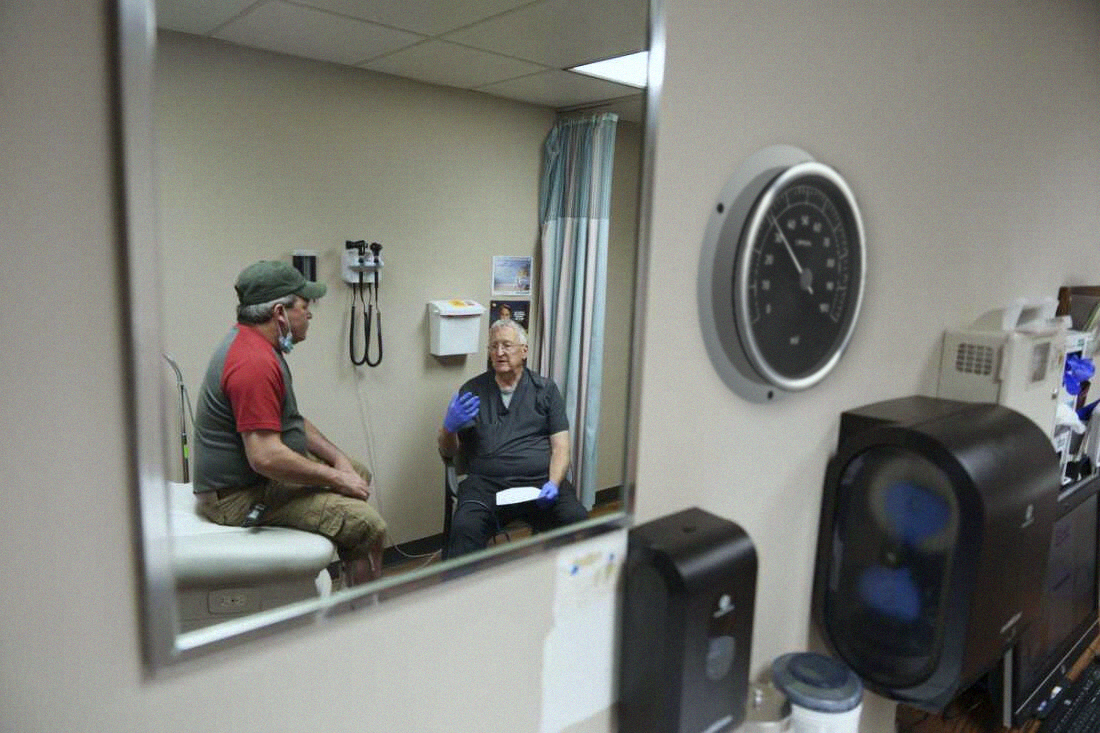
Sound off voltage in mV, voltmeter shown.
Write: 30 mV
